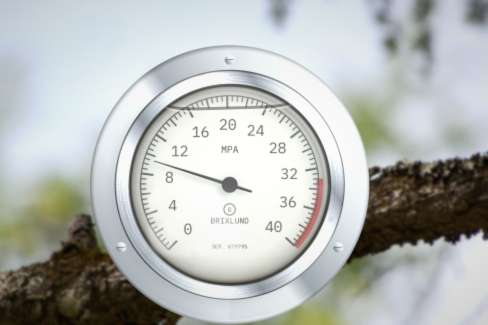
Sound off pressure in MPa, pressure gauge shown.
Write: 9.5 MPa
